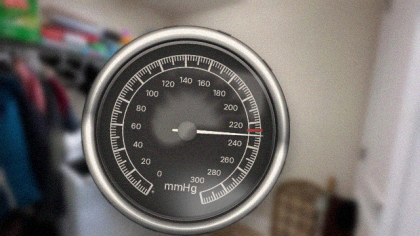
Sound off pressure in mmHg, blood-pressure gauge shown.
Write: 230 mmHg
